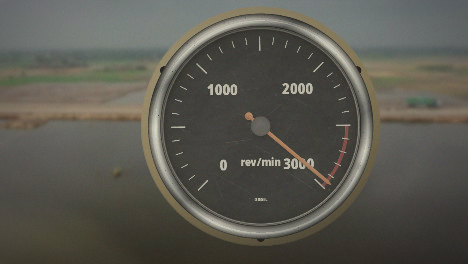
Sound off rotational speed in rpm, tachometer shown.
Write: 2950 rpm
